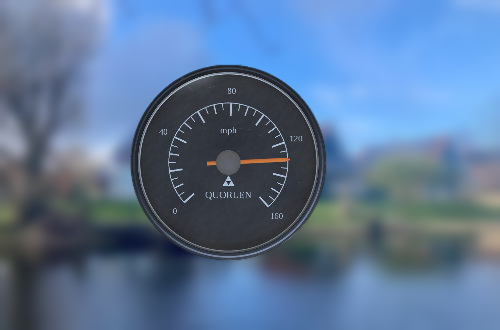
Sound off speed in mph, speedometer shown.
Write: 130 mph
